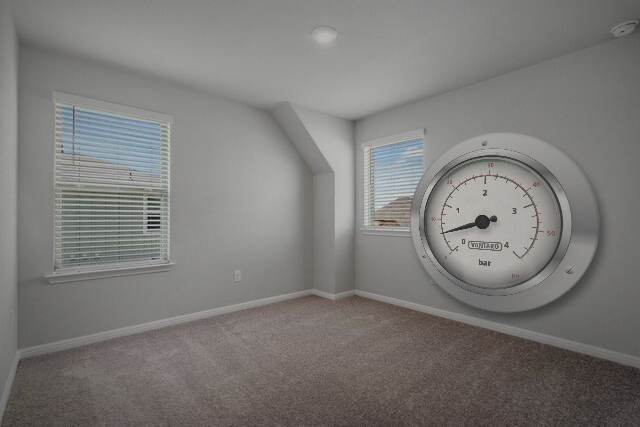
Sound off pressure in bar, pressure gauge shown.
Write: 0.4 bar
